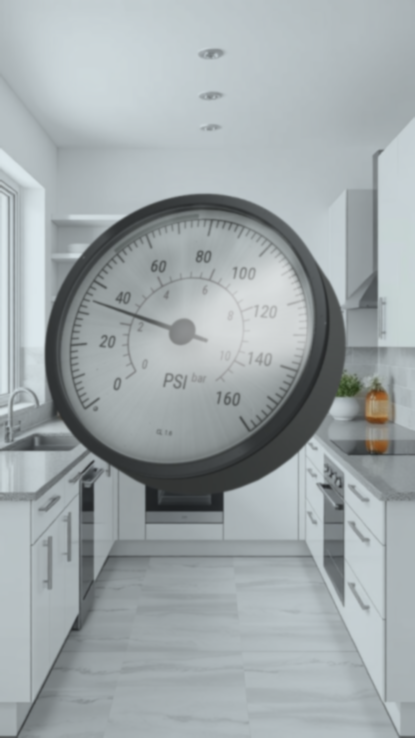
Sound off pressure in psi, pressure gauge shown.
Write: 34 psi
